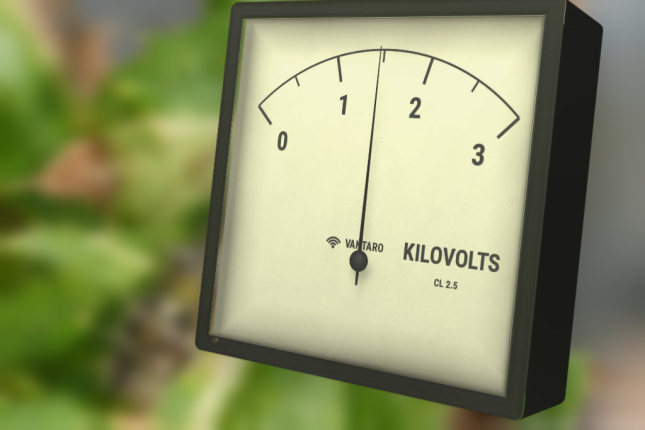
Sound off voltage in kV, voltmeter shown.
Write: 1.5 kV
